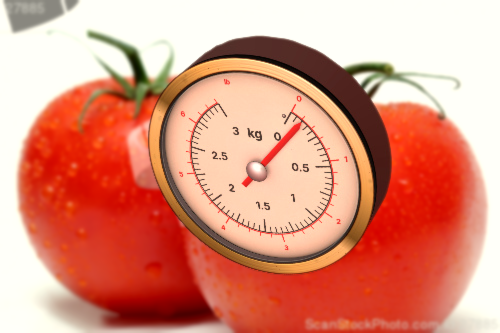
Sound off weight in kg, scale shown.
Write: 0.1 kg
